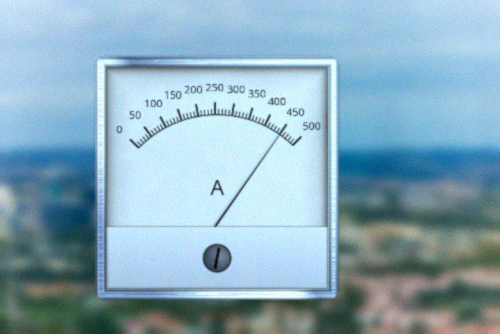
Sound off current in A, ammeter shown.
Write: 450 A
